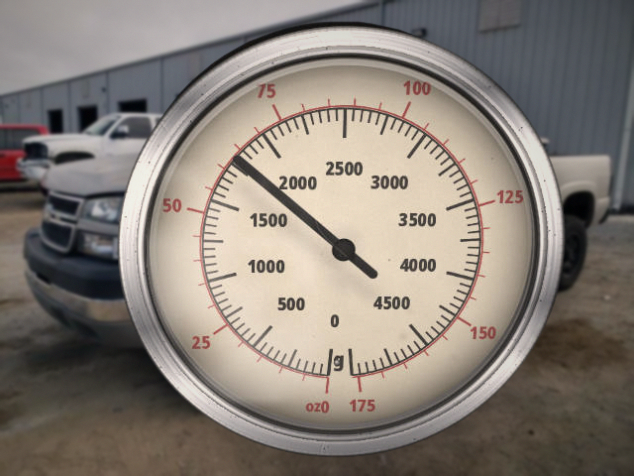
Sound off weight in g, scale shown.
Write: 1800 g
